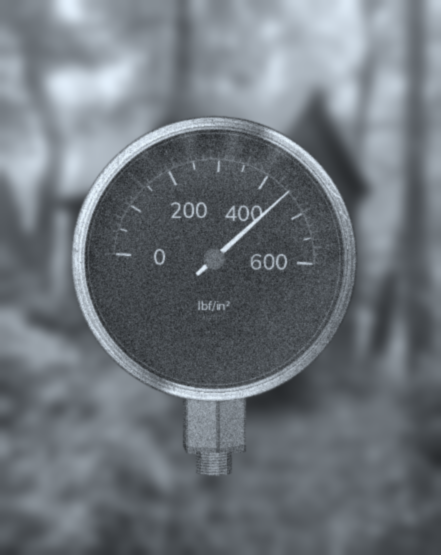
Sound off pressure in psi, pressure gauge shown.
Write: 450 psi
